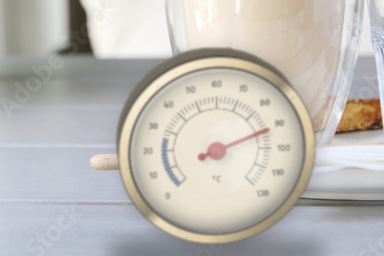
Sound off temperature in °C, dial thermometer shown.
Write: 90 °C
